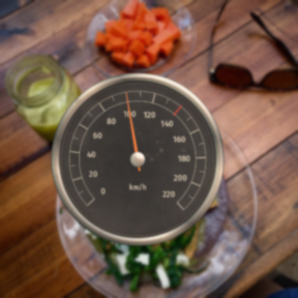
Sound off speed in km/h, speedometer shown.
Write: 100 km/h
